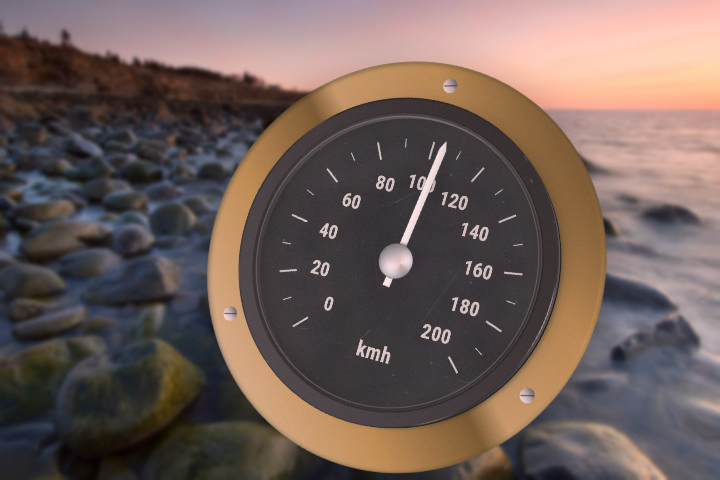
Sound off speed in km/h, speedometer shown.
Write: 105 km/h
